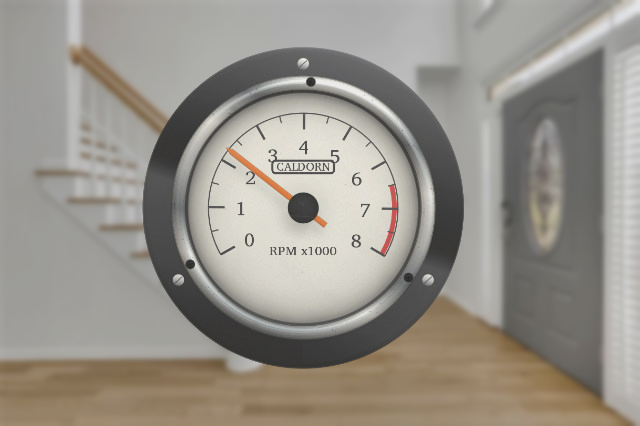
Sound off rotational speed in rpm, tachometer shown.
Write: 2250 rpm
